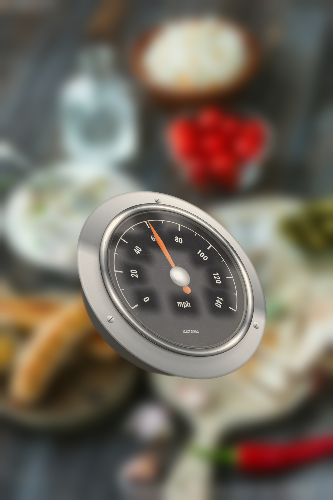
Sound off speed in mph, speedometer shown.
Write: 60 mph
